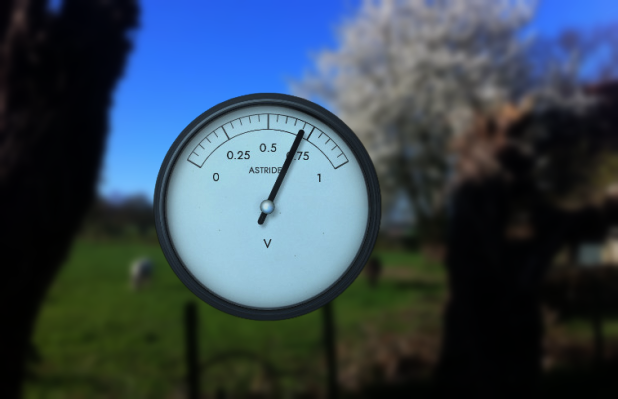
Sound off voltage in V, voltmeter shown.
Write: 0.7 V
